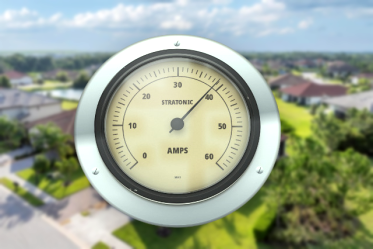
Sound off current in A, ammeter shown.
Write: 39 A
